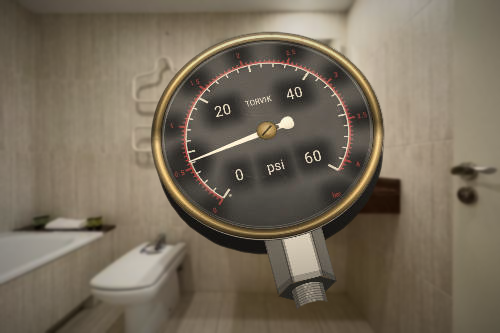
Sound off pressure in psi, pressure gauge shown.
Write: 8 psi
